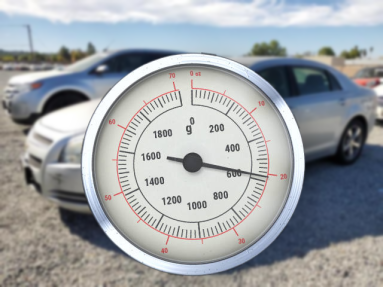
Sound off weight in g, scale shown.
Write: 580 g
